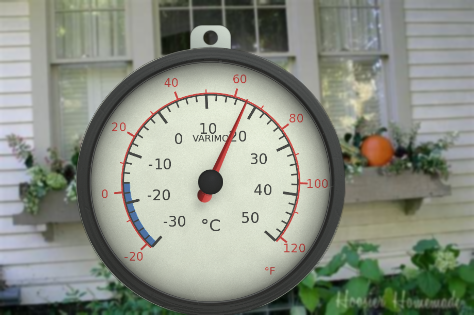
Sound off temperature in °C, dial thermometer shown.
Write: 18 °C
